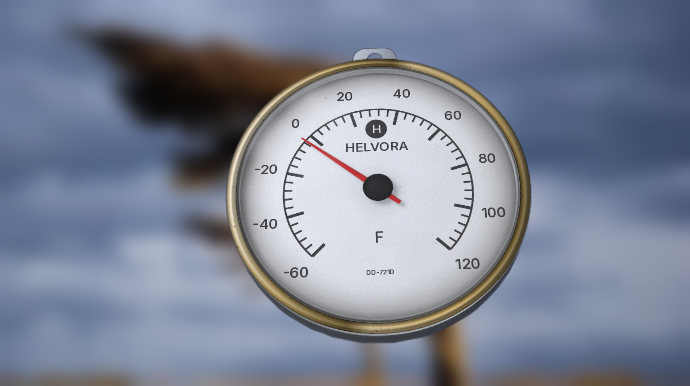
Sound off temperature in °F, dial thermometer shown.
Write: -4 °F
